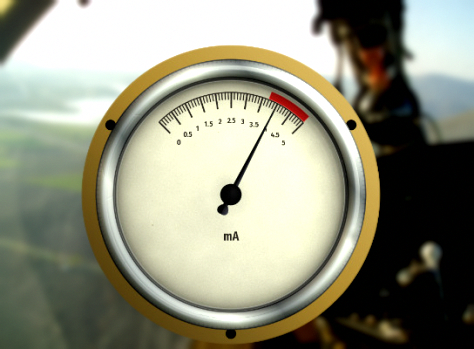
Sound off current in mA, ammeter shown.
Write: 4 mA
